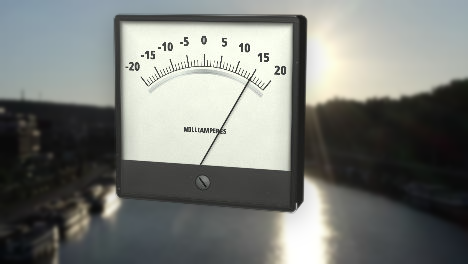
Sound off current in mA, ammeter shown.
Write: 15 mA
